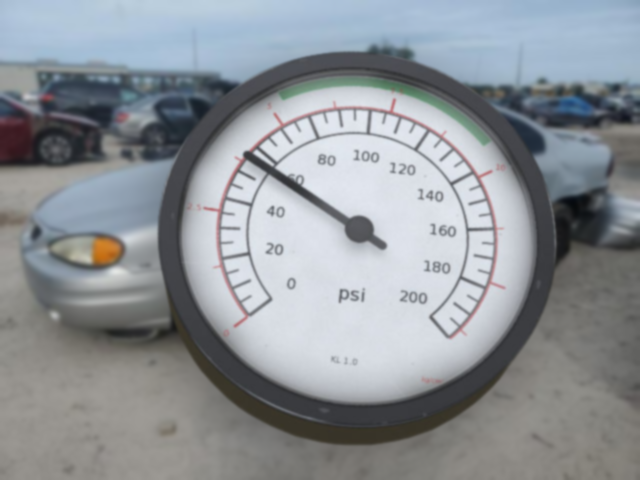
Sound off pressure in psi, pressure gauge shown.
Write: 55 psi
